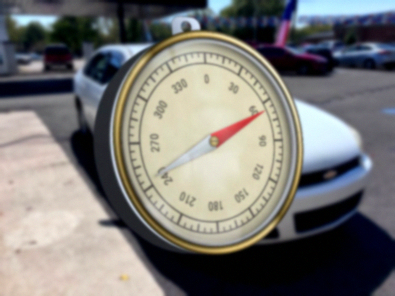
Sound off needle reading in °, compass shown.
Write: 65 °
